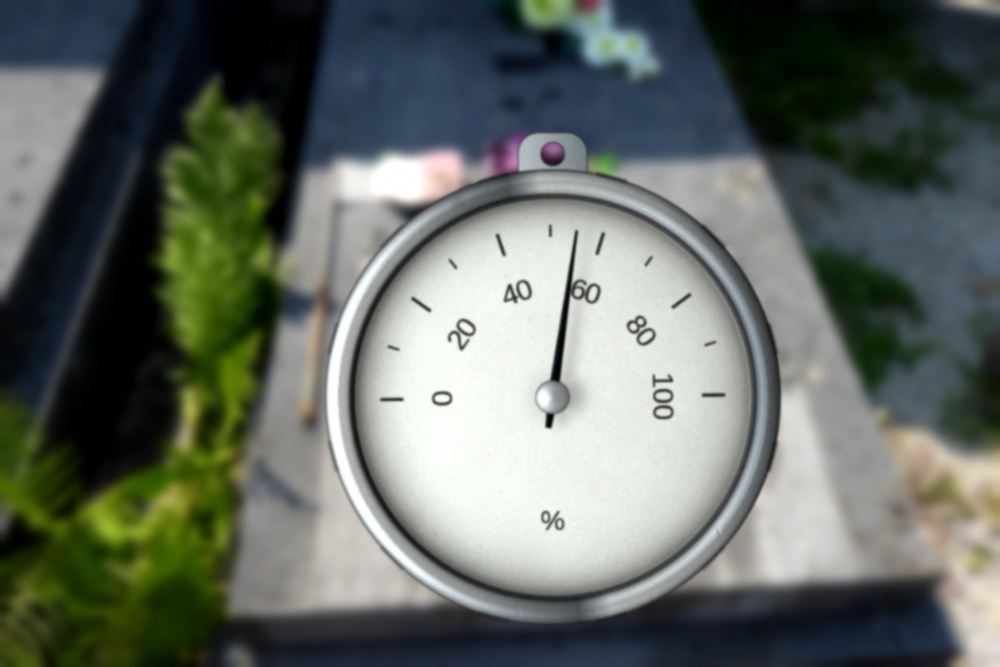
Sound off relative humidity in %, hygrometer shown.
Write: 55 %
